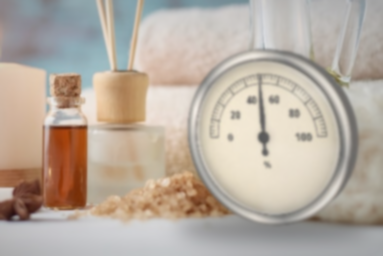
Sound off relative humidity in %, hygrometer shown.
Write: 50 %
